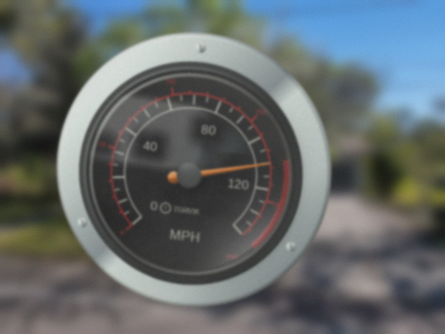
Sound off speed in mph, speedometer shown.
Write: 110 mph
